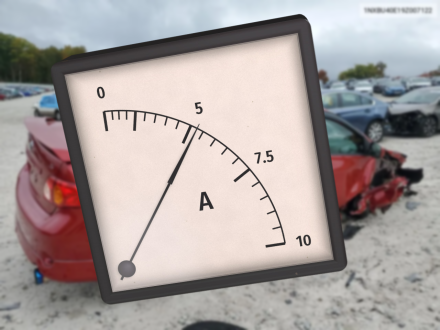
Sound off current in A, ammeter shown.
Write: 5.25 A
